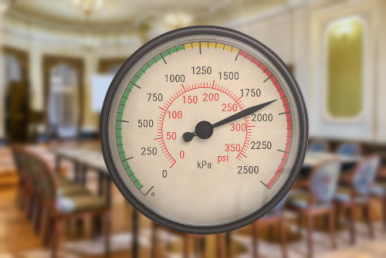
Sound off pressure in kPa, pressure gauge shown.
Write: 1900 kPa
